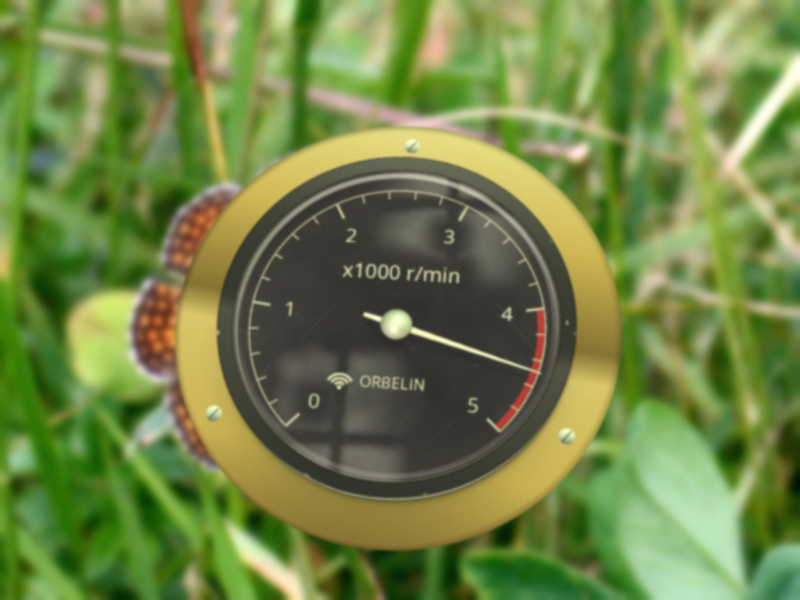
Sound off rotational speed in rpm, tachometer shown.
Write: 4500 rpm
